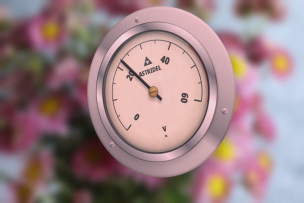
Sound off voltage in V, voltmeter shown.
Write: 22.5 V
